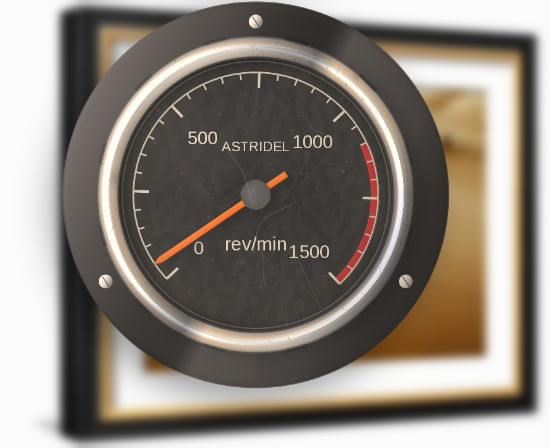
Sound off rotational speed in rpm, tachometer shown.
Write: 50 rpm
